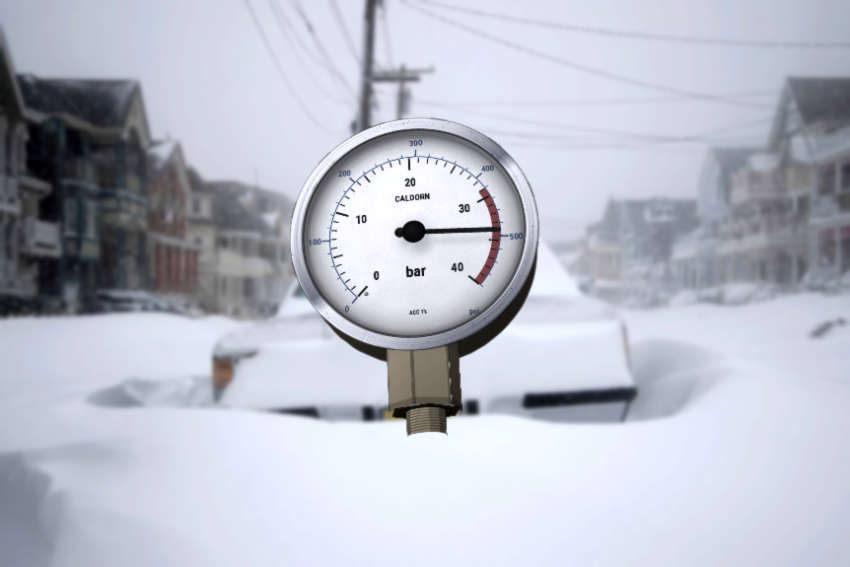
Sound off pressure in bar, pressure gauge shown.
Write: 34 bar
